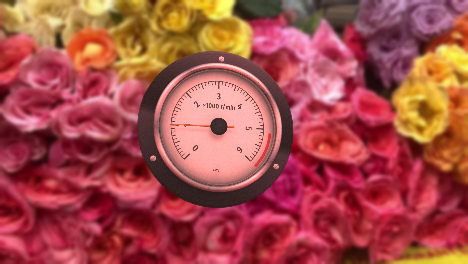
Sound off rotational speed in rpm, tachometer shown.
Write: 1000 rpm
